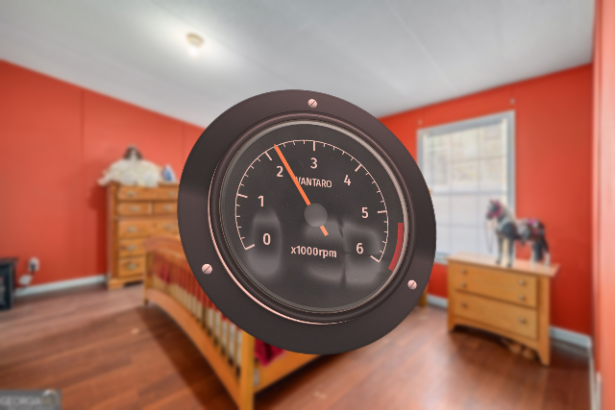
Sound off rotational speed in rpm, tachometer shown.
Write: 2200 rpm
